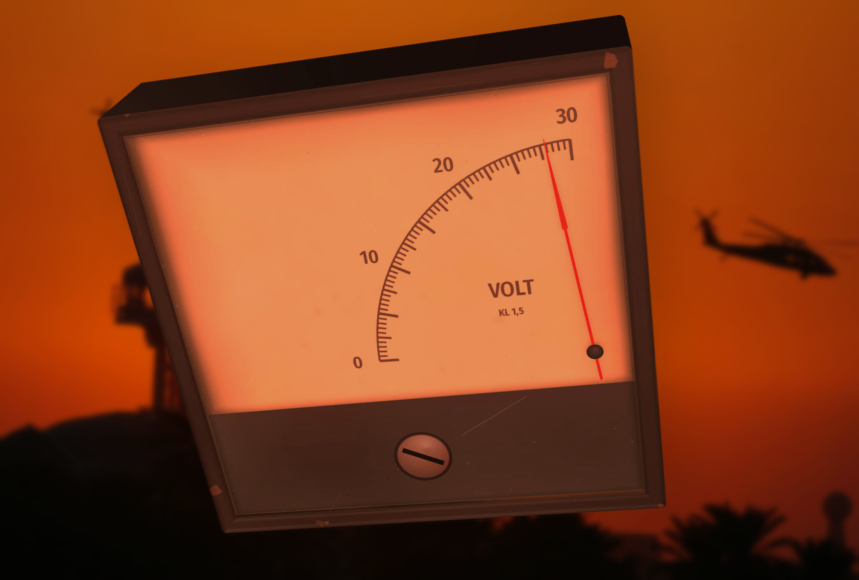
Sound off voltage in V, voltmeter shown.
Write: 28 V
